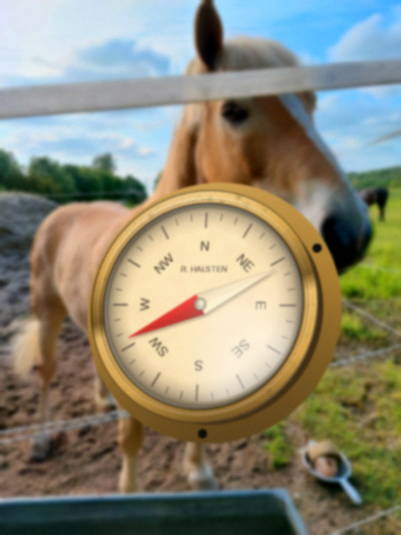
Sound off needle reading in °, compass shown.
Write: 245 °
